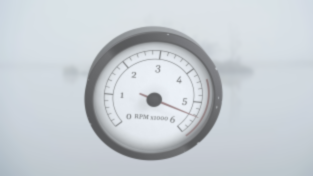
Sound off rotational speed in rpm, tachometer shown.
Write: 5400 rpm
